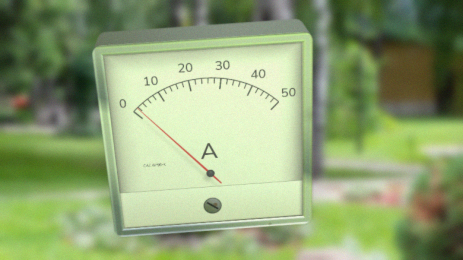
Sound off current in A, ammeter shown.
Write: 2 A
